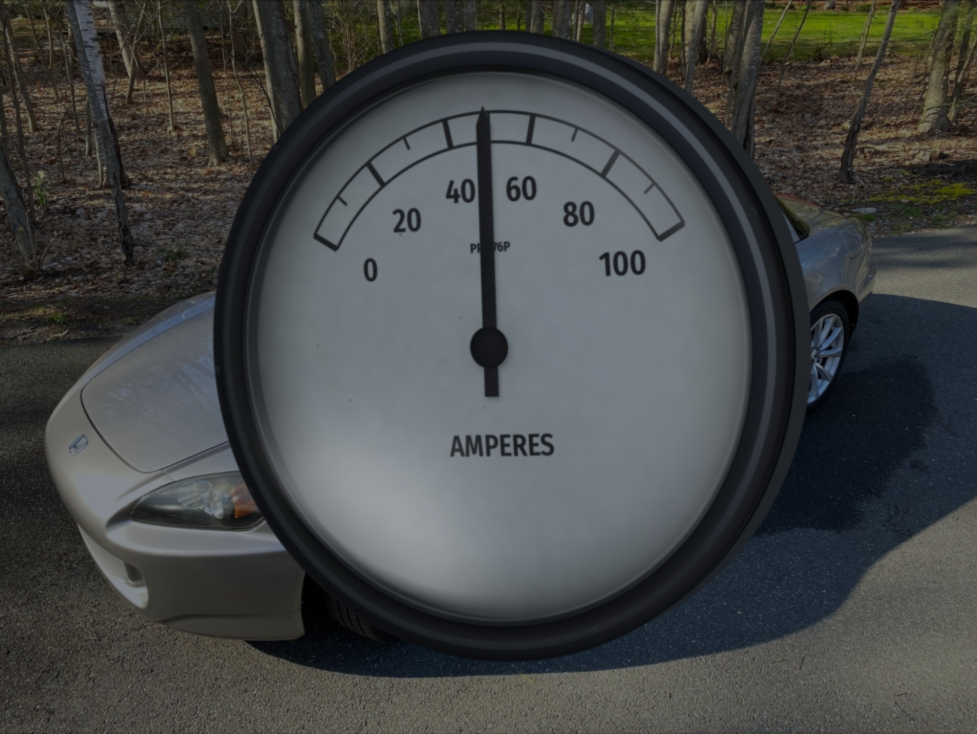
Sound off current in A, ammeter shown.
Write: 50 A
